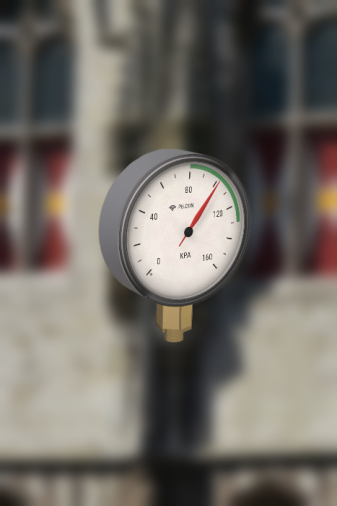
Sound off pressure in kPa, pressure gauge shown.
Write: 100 kPa
